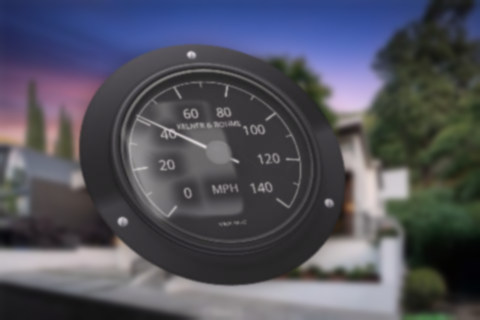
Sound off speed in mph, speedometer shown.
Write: 40 mph
